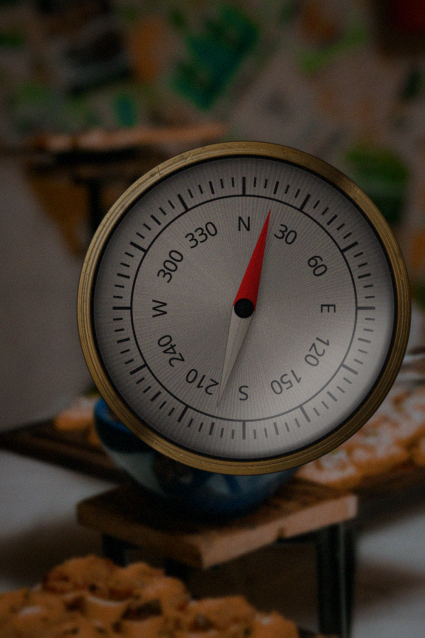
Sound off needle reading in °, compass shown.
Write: 15 °
